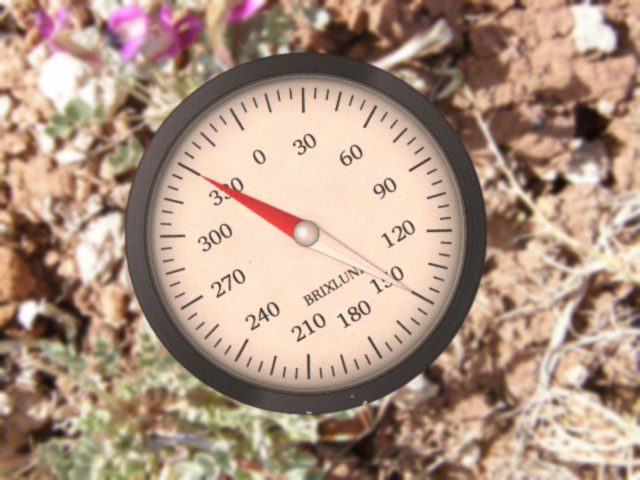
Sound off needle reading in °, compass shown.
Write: 330 °
